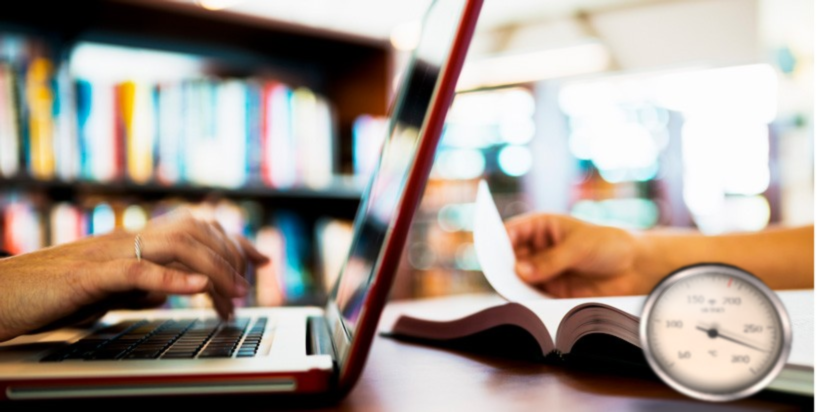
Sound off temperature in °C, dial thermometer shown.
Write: 275 °C
